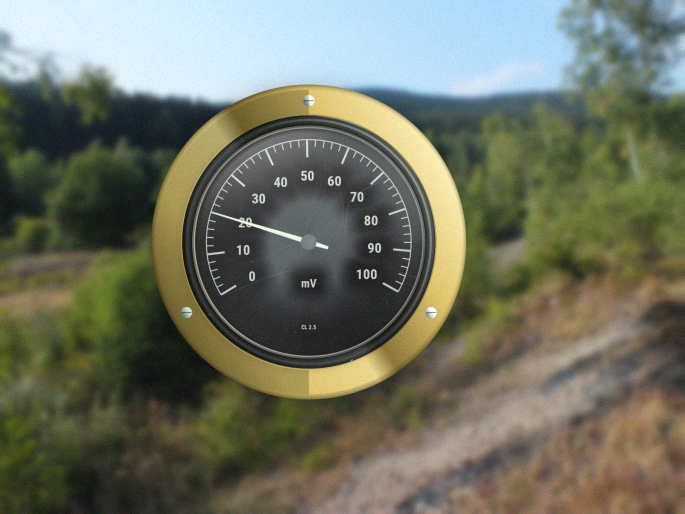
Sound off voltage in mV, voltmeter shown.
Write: 20 mV
